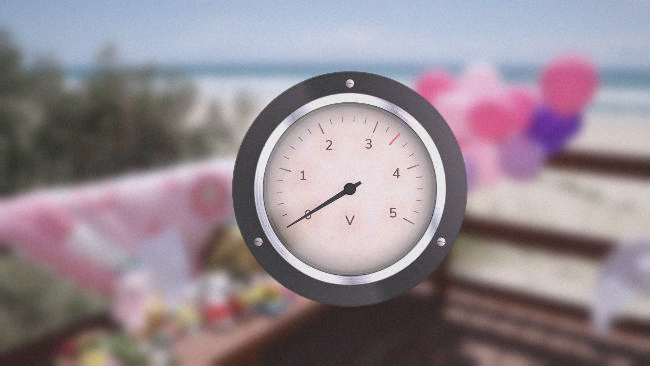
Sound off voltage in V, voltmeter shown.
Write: 0 V
